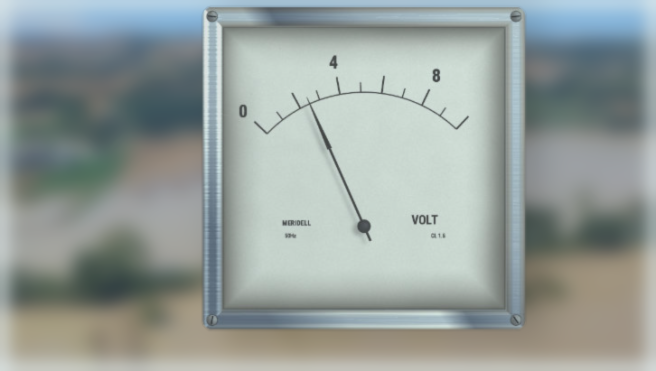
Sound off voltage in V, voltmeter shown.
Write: 2.5 V
